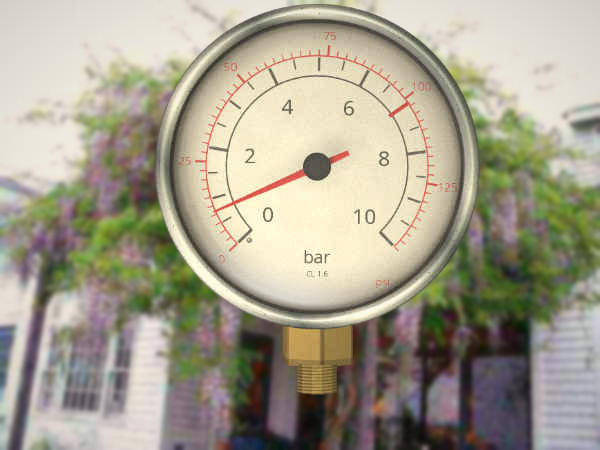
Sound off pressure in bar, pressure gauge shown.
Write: 0.75 bar
